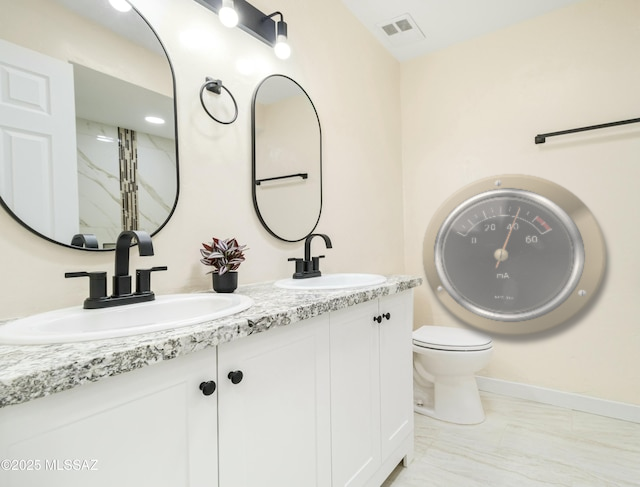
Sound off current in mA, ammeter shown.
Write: 40 mA
